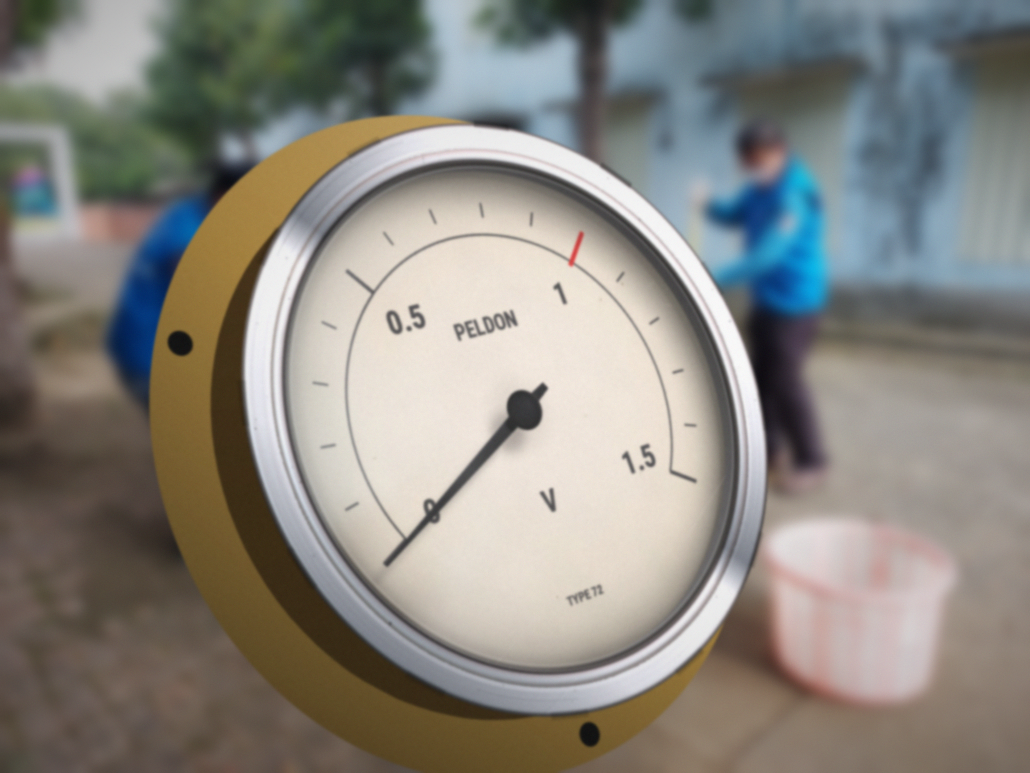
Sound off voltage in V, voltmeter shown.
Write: 0 V
